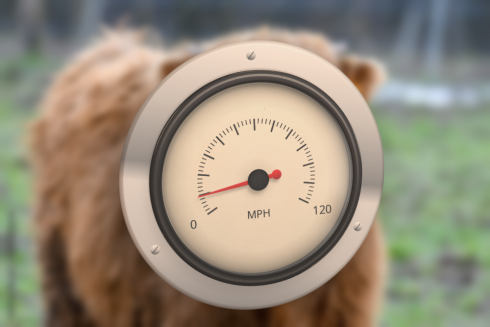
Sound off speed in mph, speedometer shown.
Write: 10 mph
